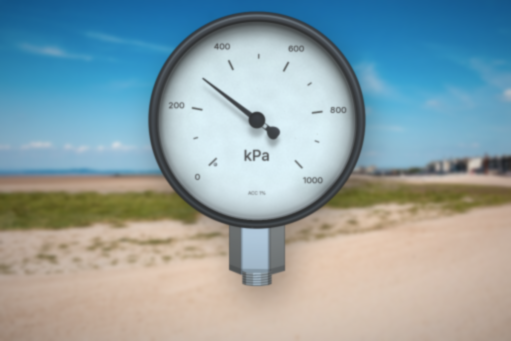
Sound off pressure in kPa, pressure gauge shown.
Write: 300 kPa
